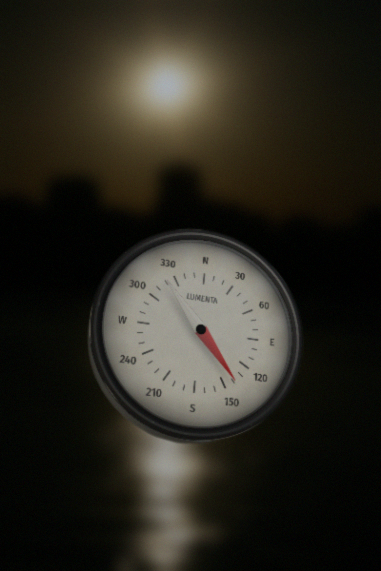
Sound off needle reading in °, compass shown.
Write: 140 °
